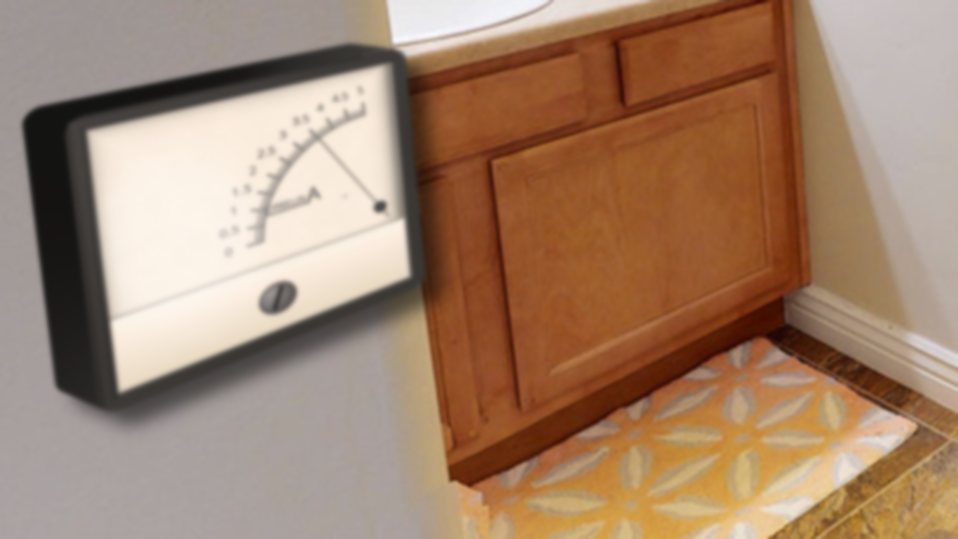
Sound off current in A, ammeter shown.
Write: 3.5 A
